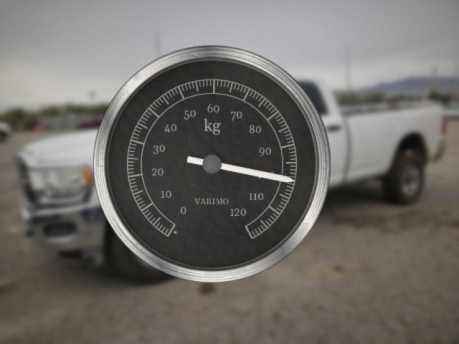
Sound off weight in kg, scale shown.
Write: 100 kg
